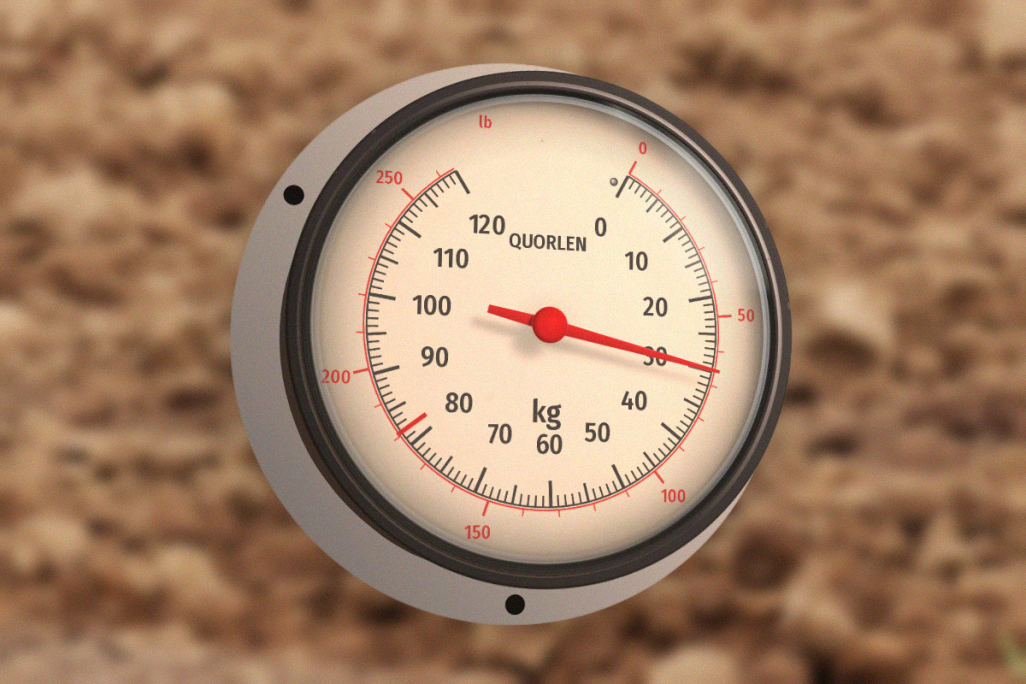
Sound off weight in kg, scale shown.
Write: 30 kg
